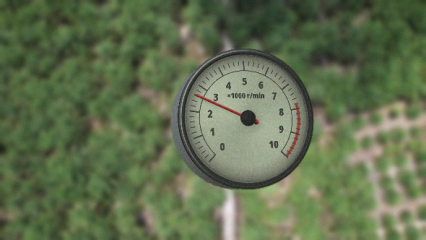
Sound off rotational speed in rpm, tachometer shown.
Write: 2600 rpm
